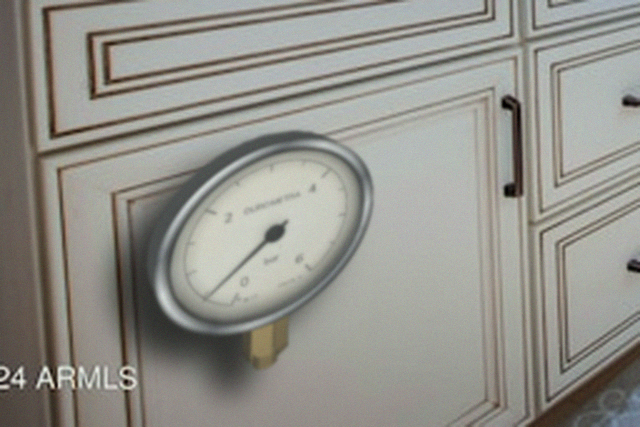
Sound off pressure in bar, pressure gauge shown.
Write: 0.5 bar
